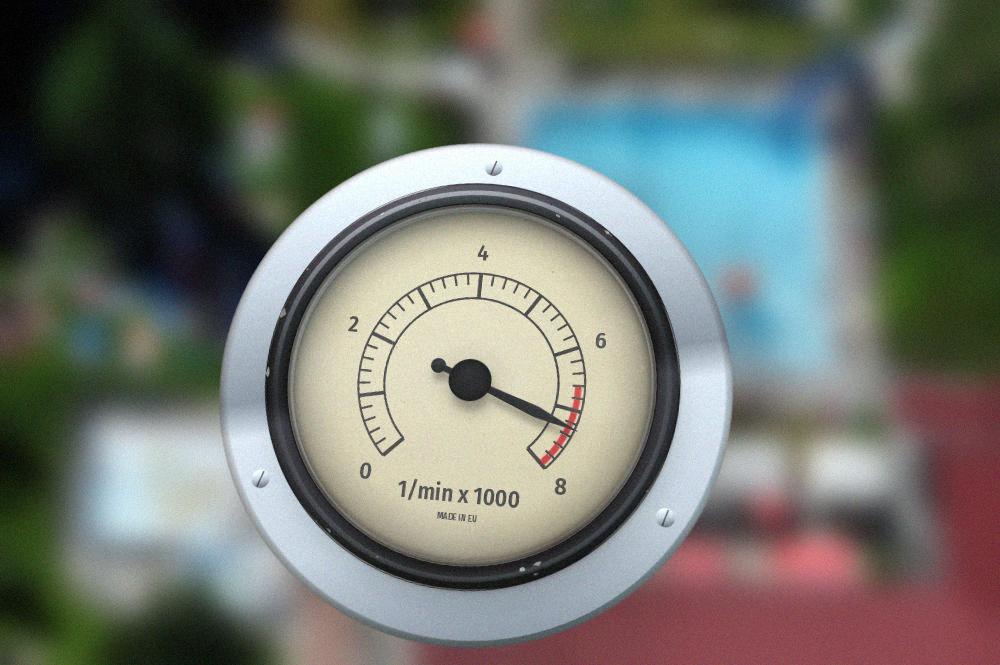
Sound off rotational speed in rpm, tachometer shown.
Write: 7300 rpm
